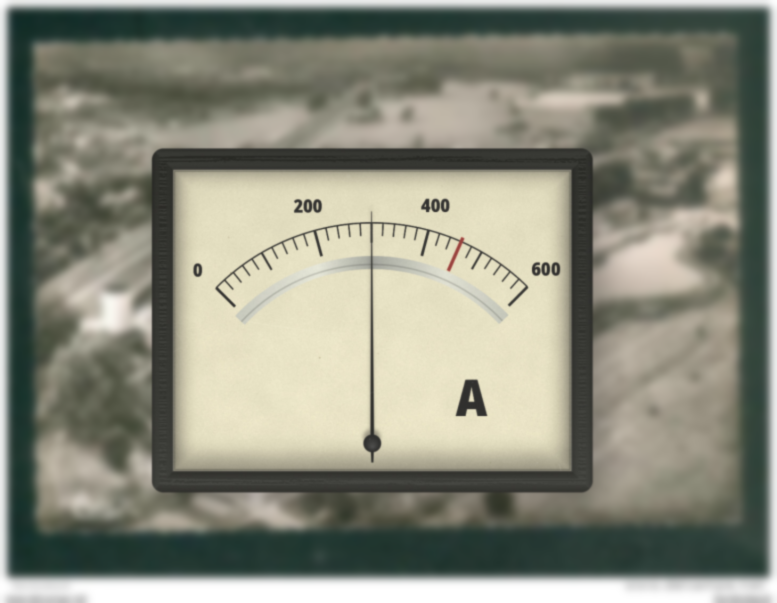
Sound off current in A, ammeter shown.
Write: 300 A
